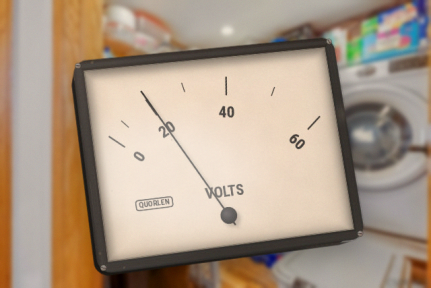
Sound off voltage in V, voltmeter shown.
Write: 20 V
